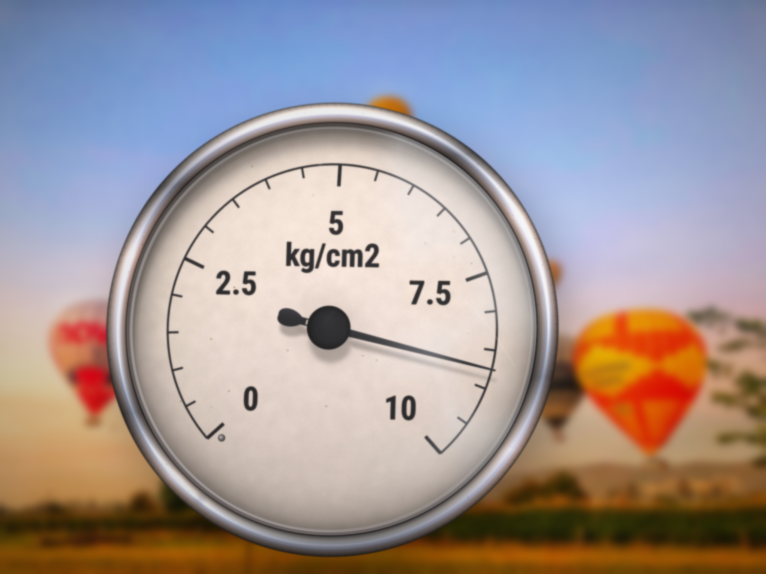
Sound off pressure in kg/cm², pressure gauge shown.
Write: 8.75 kg/cm²
